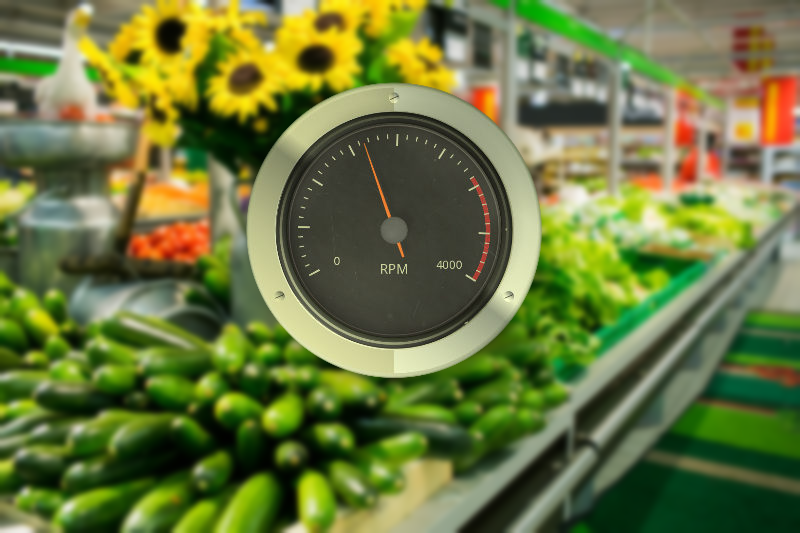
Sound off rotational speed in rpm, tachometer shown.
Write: 1650 rpm
